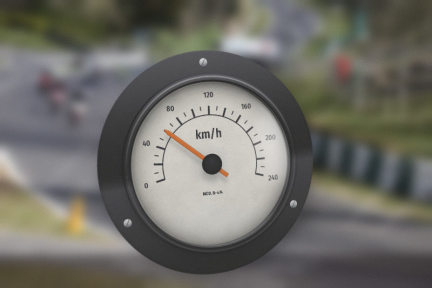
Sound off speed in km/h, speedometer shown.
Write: 60 km/h
